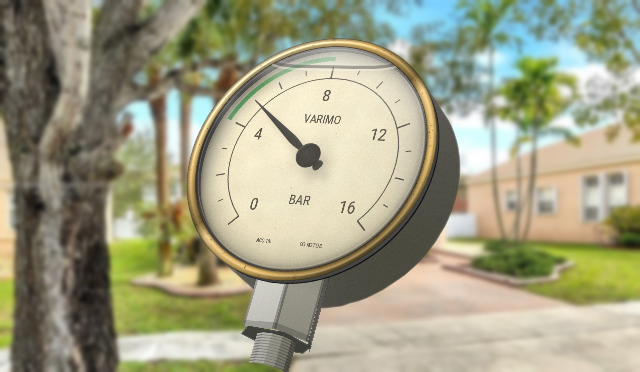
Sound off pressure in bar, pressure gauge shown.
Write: 5 bar
